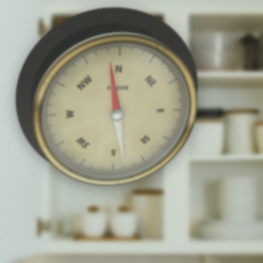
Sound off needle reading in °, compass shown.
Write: 350 °
